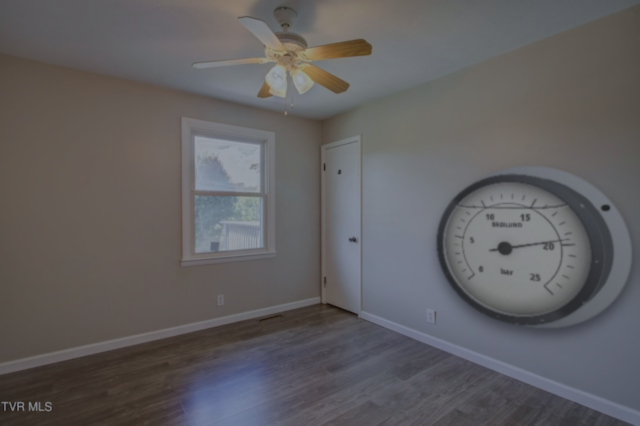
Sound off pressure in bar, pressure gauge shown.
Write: 19.5 bar
